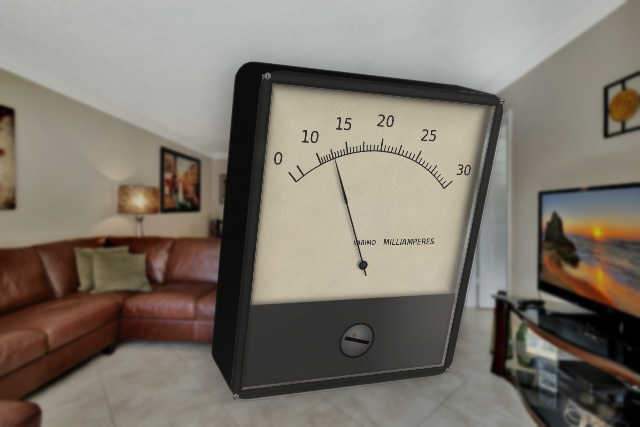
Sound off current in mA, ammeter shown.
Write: 12.5 mA
